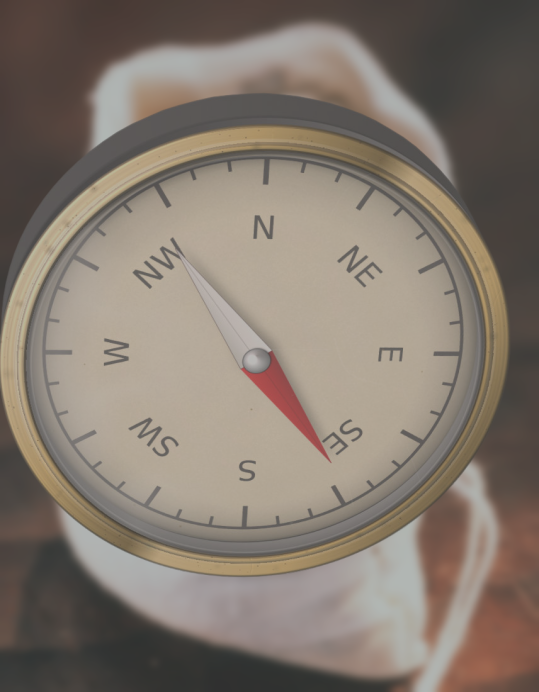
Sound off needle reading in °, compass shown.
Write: 145 °
